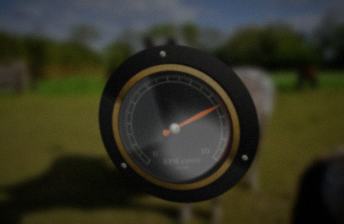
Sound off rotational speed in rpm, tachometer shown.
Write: 7500 rpm
